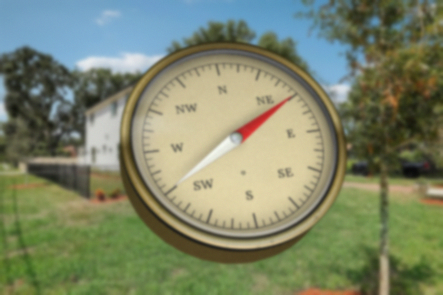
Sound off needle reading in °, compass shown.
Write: 60 °
